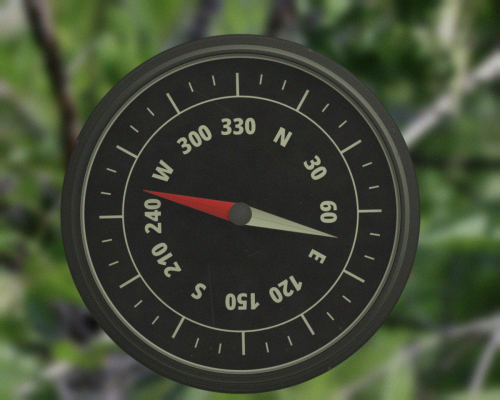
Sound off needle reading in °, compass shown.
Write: 255 °
